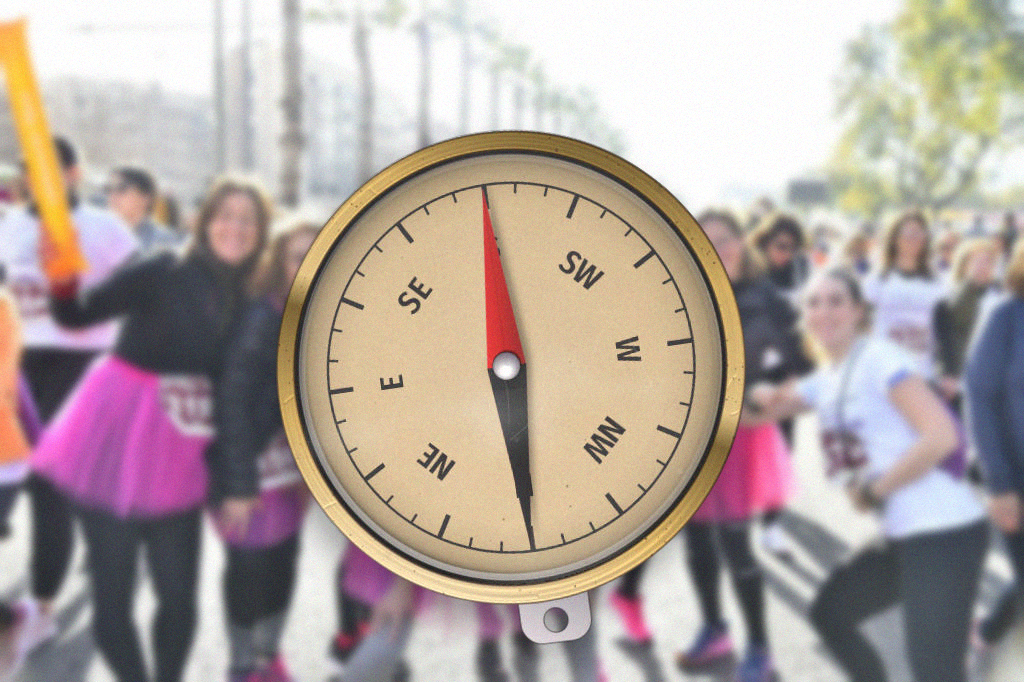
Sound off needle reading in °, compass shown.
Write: 180 °
